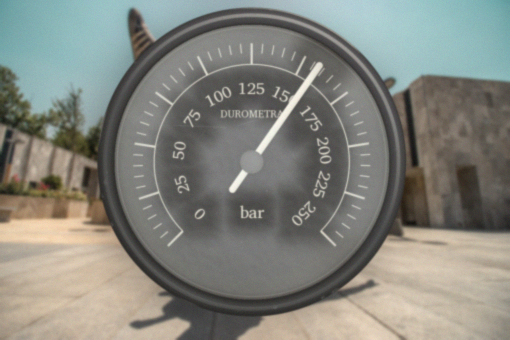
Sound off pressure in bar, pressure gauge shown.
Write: 157.5 bar
